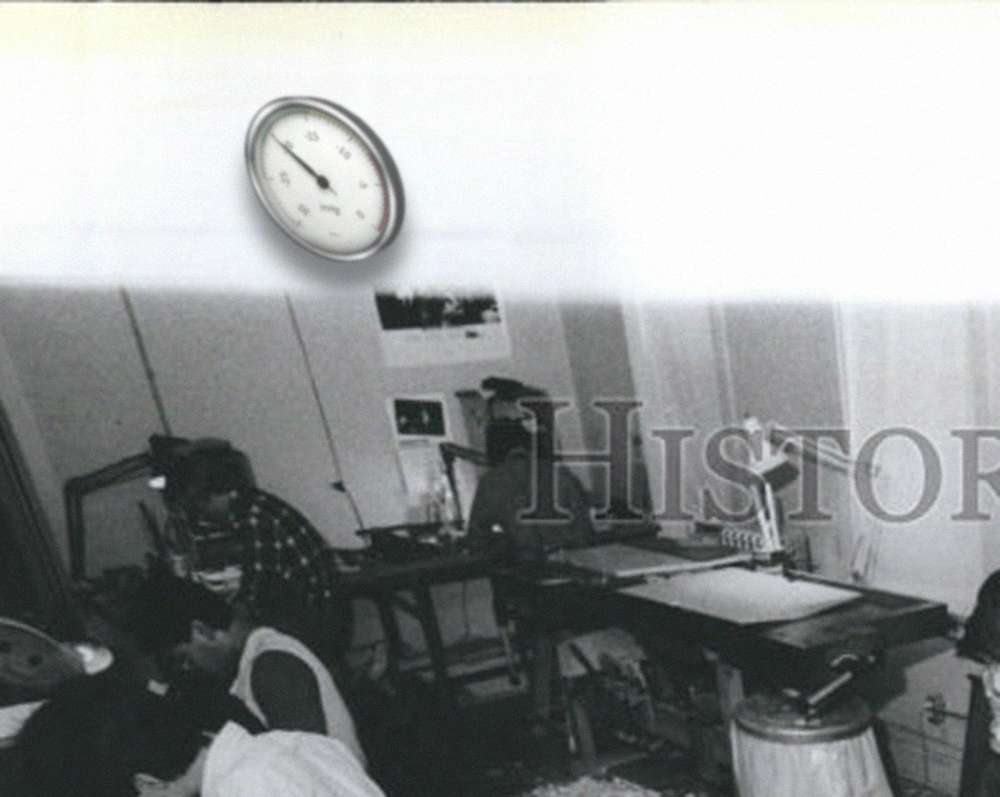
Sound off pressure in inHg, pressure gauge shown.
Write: -20 inHg
